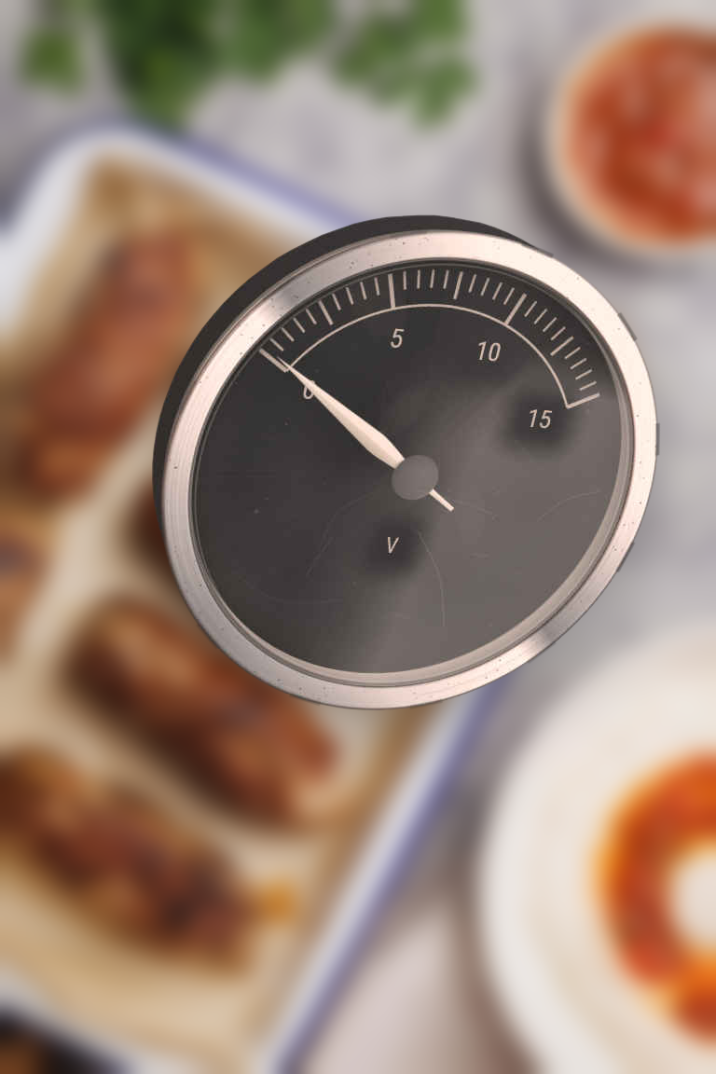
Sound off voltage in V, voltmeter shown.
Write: 0.25 V
